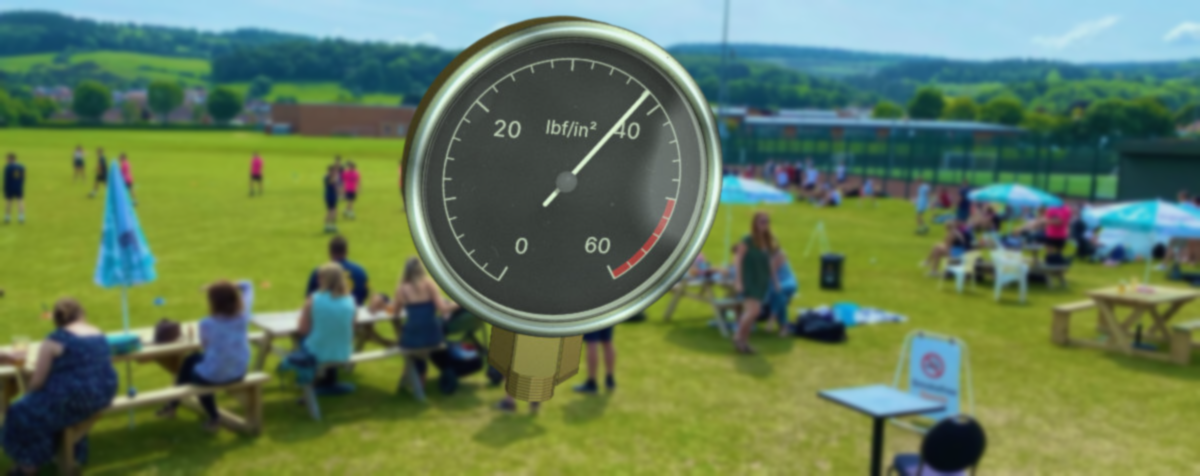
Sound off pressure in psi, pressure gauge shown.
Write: 38 psi
